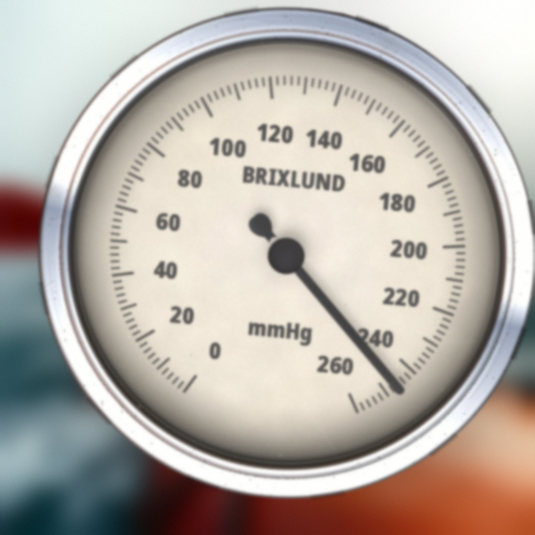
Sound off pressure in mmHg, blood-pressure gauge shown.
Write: 246 mmHg
